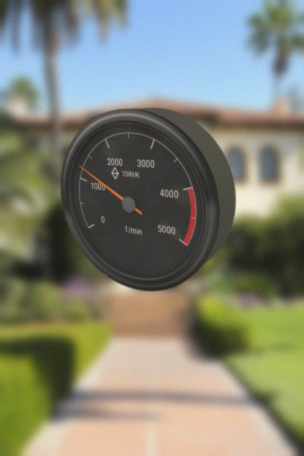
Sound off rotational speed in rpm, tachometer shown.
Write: 1250 rpm
